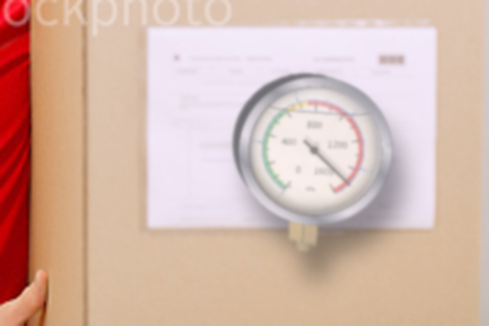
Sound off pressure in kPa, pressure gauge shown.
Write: 1500 kPa
